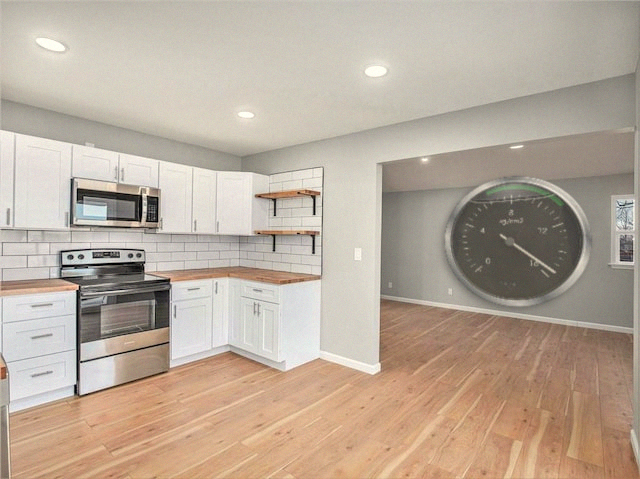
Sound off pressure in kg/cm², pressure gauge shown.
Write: 15.5 kg/cm²
